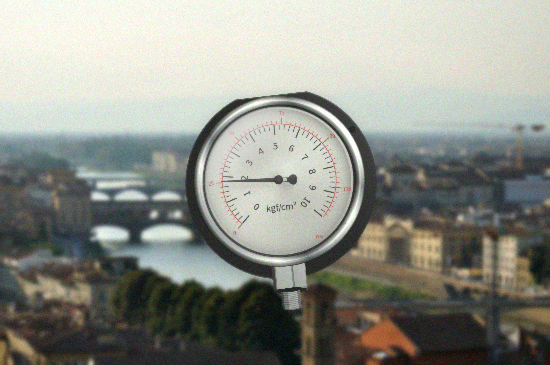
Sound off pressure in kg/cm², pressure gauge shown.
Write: 1.8 kg/cm²
